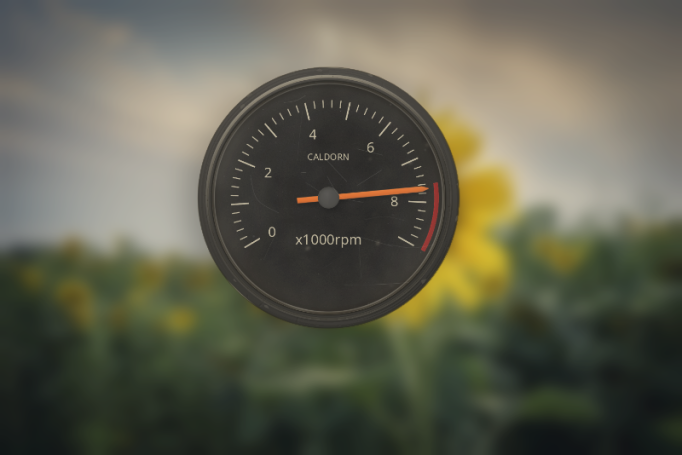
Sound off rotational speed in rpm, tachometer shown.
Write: 7700 rpm
